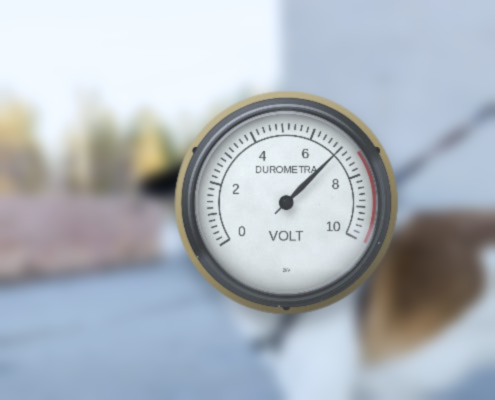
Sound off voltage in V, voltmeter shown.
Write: 7 V
